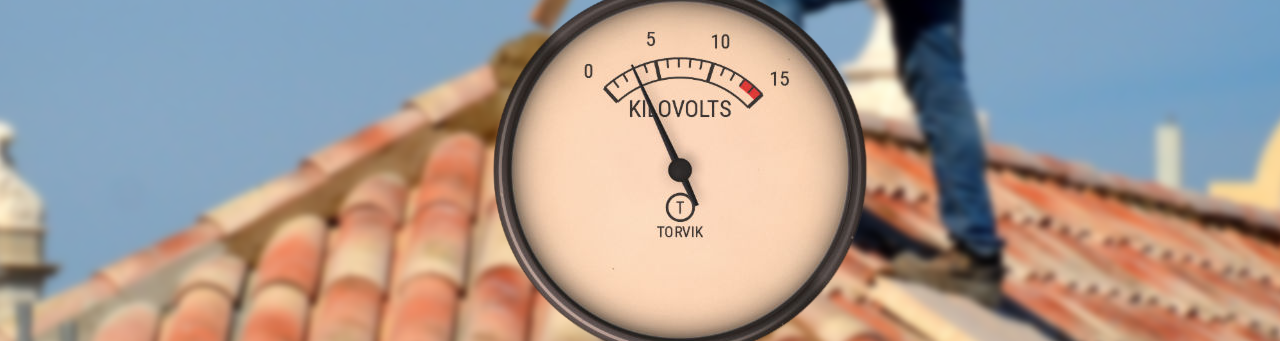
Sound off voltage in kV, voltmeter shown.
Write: 3 kV
